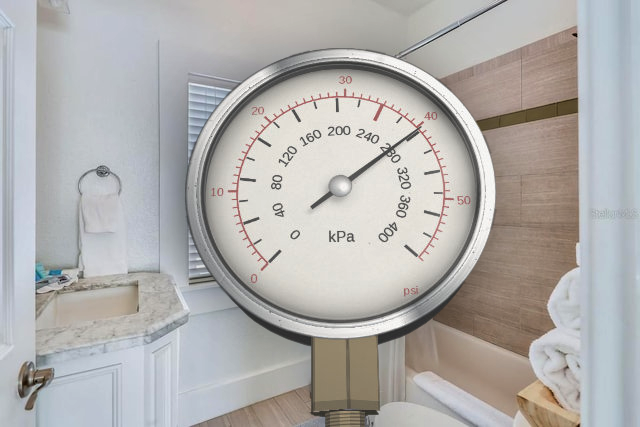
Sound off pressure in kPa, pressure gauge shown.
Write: 280 kPa
